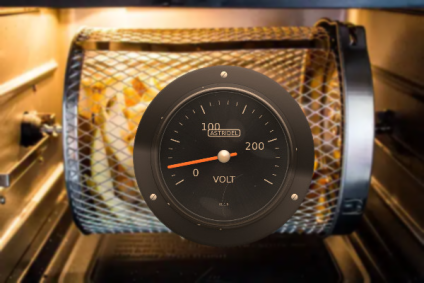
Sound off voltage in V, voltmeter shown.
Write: 20 V
